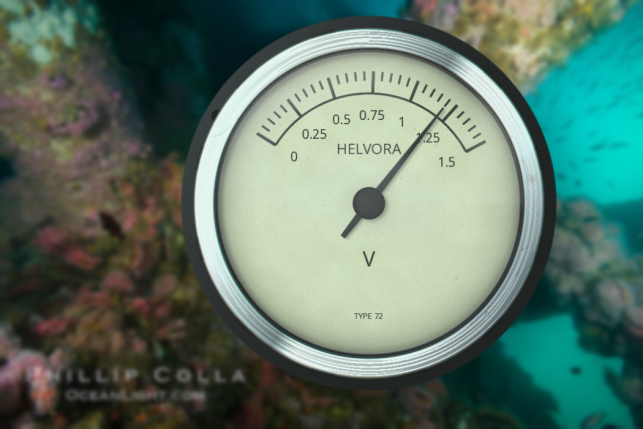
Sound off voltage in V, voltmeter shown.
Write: 1.2 V
